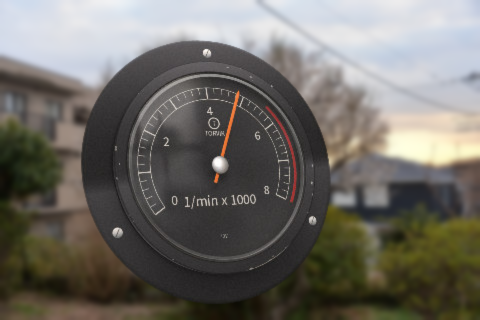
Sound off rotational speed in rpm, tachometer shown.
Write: 4800 rpm
